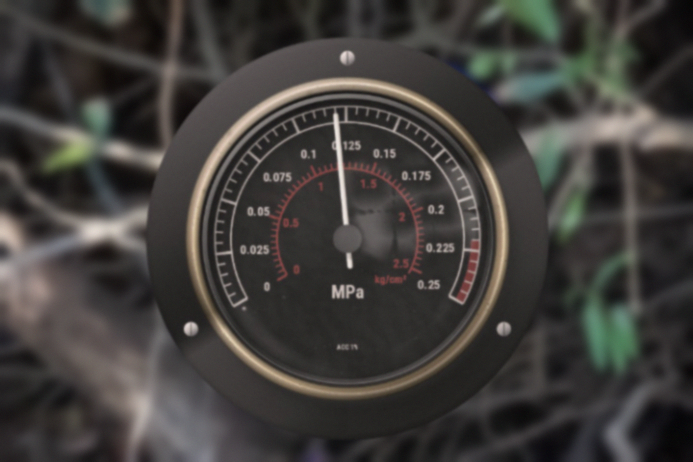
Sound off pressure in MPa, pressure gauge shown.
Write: 0.12 MPa
